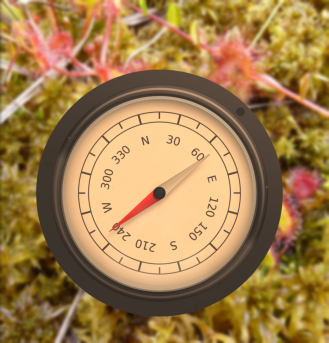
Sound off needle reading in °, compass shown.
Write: 247.5 °
